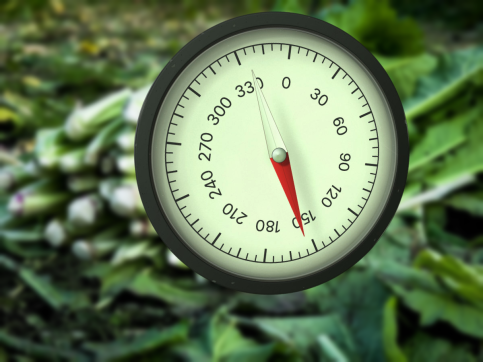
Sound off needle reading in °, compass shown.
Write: 155 °
